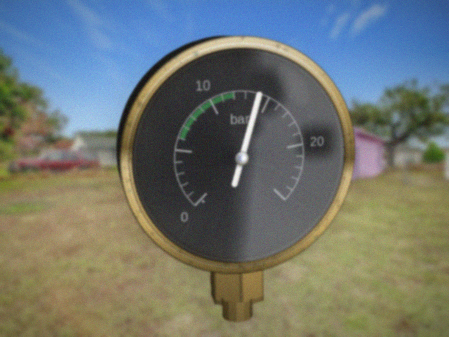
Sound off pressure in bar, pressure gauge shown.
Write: 14 bar
